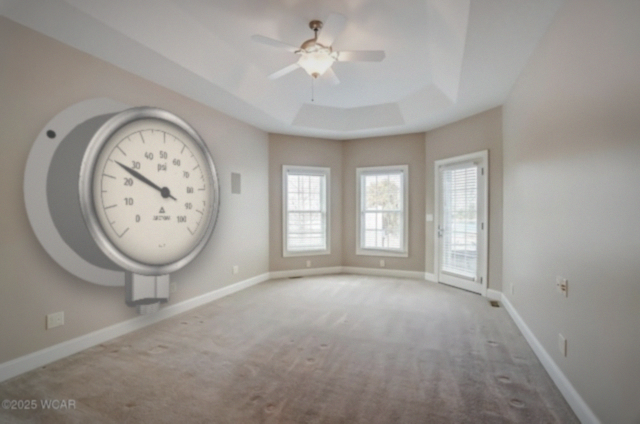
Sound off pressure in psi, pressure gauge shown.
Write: 25 psi
